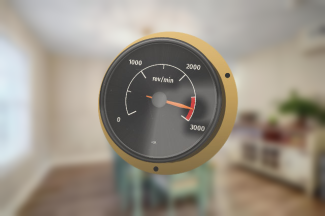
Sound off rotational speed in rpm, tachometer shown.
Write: 2750 rpm
